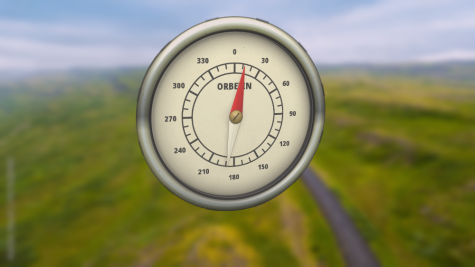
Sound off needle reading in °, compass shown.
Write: 10 °
